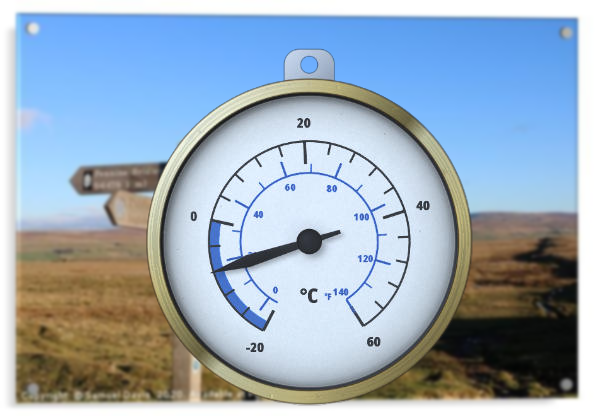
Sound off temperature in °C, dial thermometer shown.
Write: -8 °C
